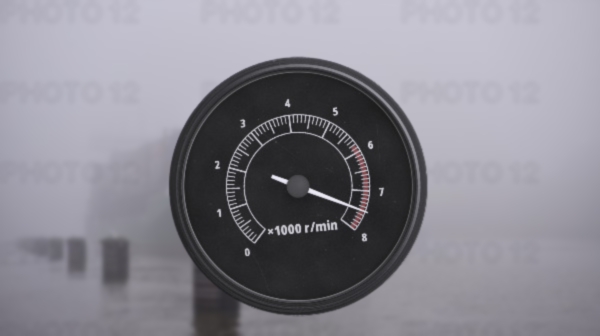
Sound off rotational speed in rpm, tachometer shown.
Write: 7500 rpm
